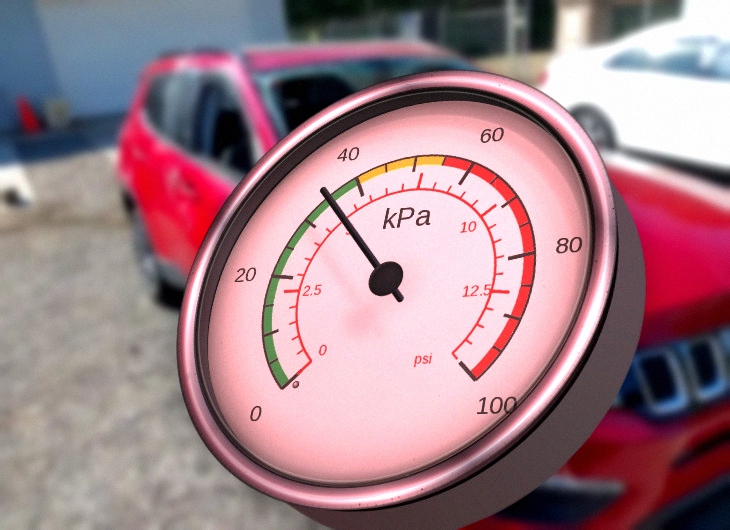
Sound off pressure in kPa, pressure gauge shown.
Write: 35 kPa
